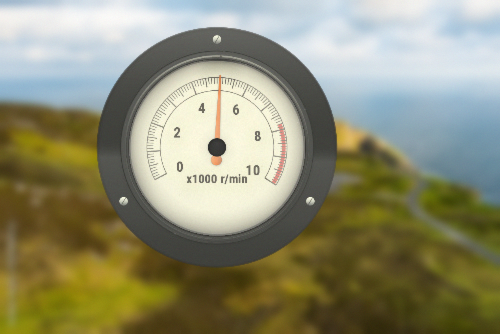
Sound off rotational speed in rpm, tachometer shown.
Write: 5000 rpm
